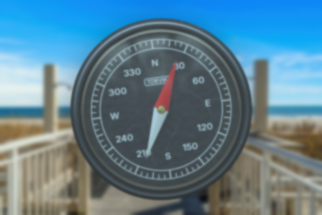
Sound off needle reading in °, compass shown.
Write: 25 °
